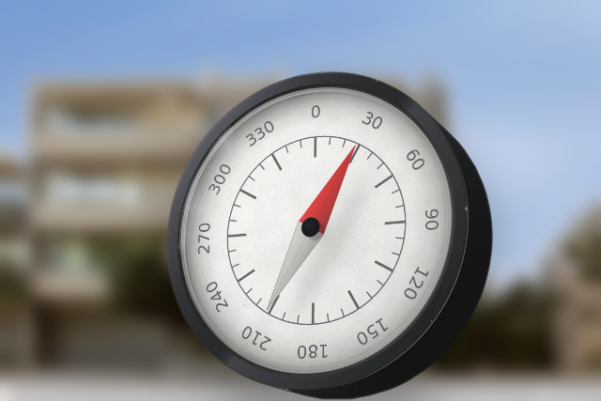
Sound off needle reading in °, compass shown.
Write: 30 °
